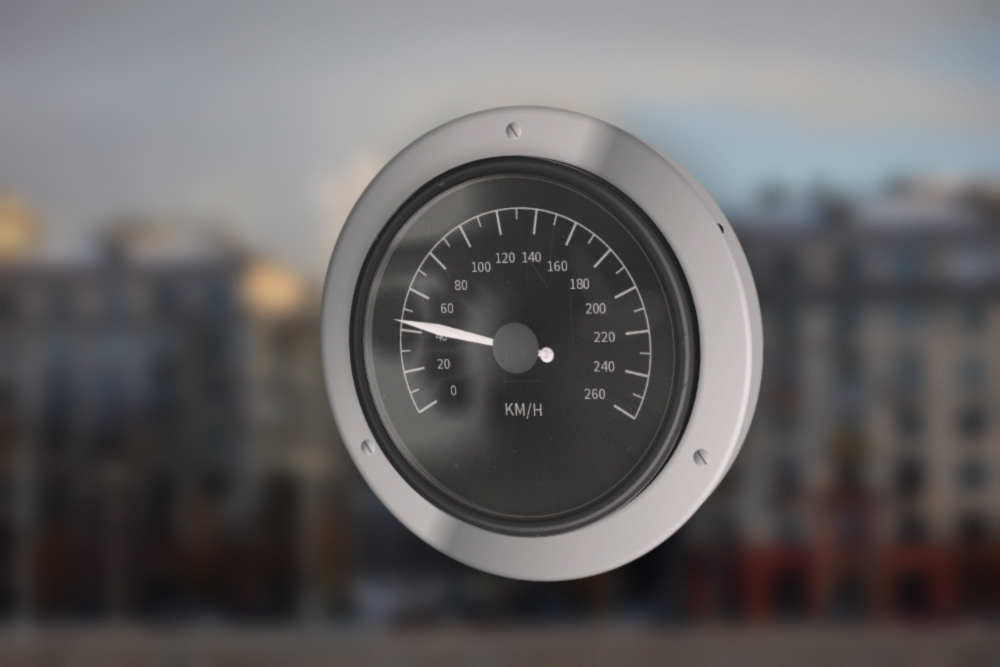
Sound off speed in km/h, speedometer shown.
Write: 45 km/h
